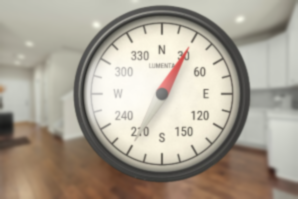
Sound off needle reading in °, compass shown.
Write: 30 °
